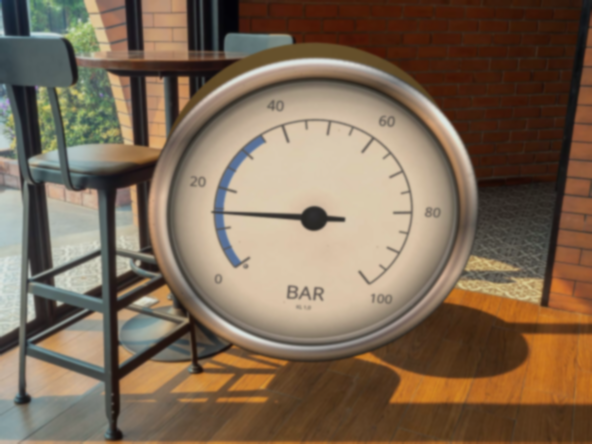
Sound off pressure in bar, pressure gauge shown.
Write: 15 bar
